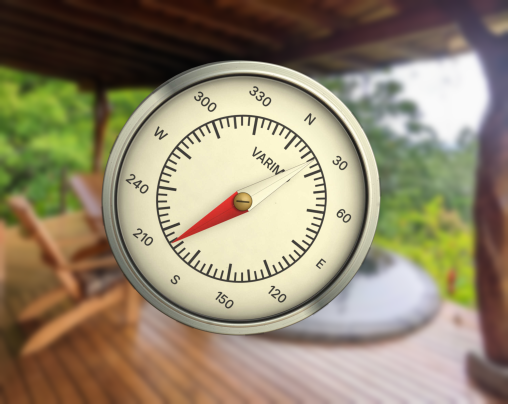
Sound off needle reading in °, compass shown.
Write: 200 °
